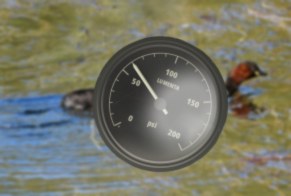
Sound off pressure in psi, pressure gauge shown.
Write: 60 psi
